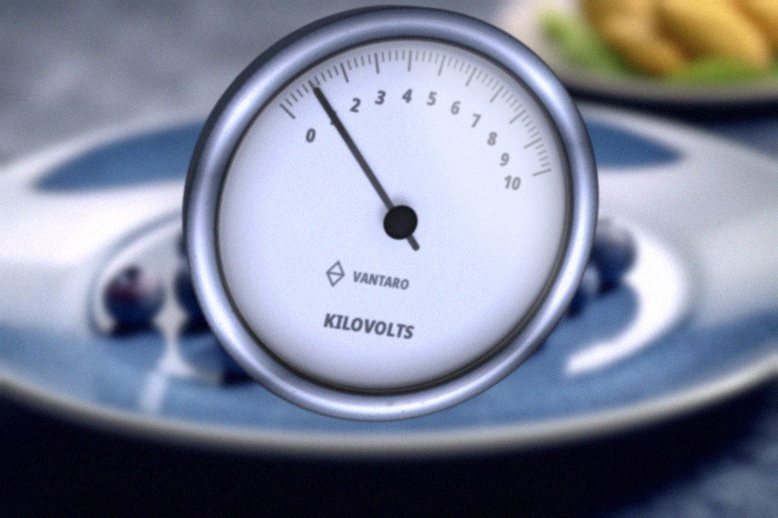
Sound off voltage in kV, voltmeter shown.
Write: 1 kV
